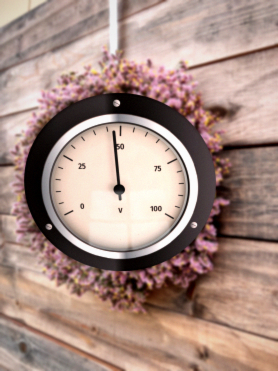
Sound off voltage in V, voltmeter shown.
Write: 47.5 V
